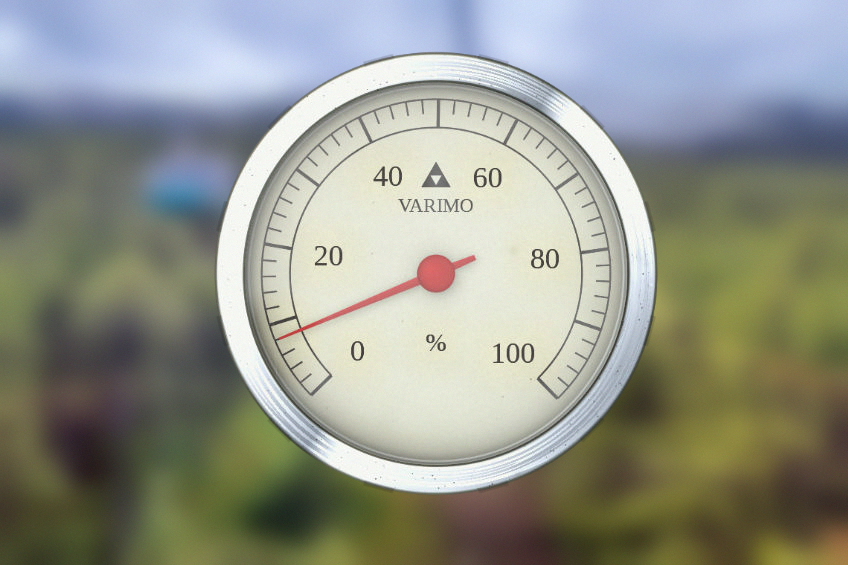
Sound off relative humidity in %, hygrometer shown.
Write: 8 %
